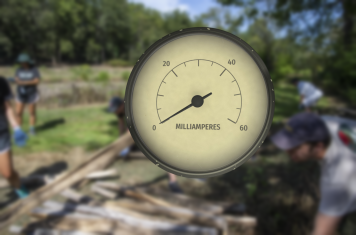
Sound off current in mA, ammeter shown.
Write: 0 mA
